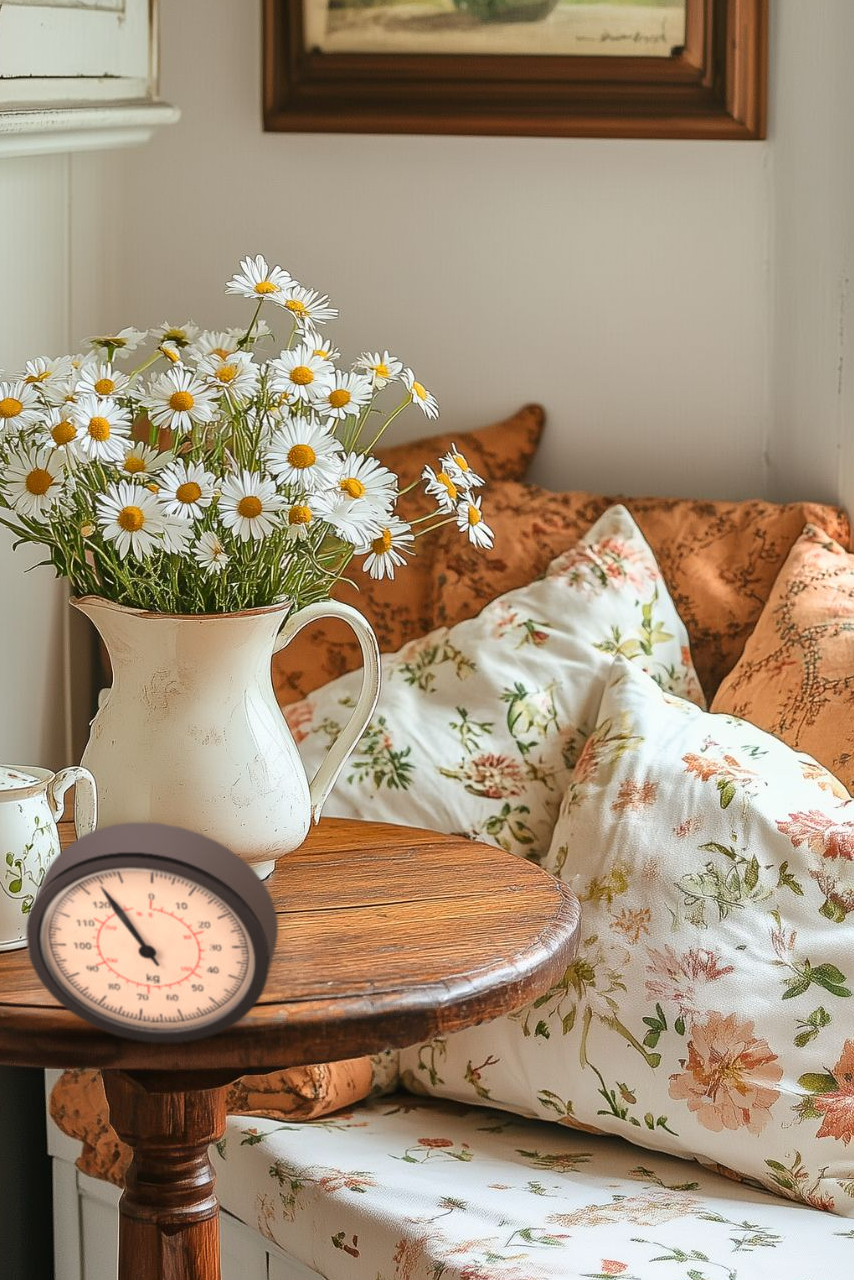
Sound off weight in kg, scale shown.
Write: 125 kg
